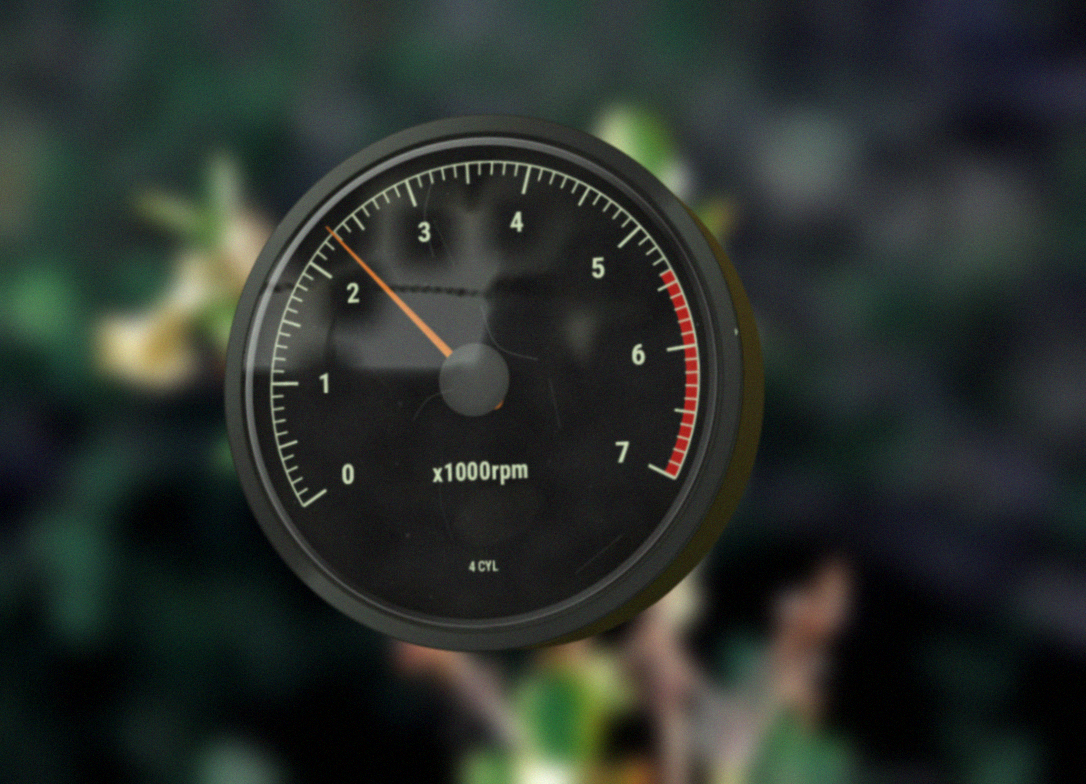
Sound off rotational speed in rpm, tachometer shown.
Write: 2300 rpm
